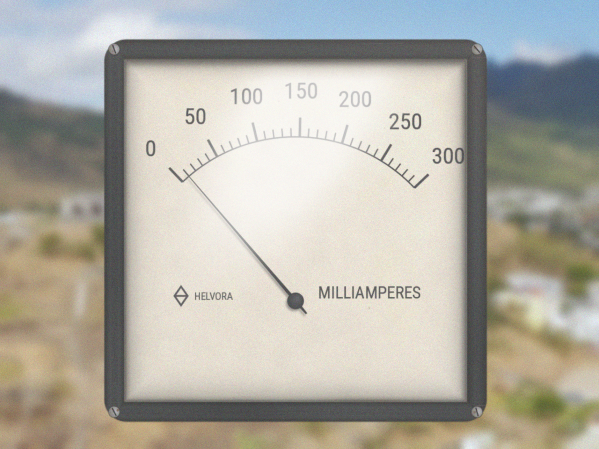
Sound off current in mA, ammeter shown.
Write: 10 mA
